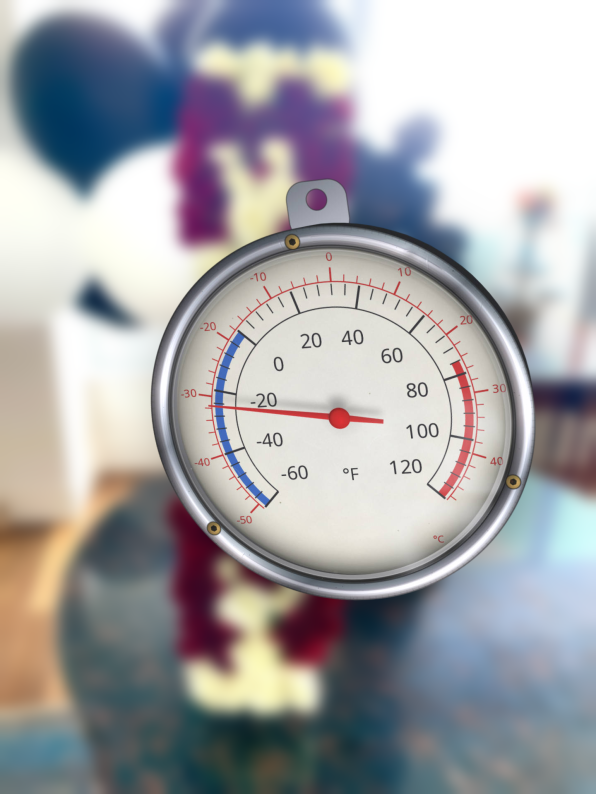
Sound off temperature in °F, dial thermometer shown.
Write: -24 °F
